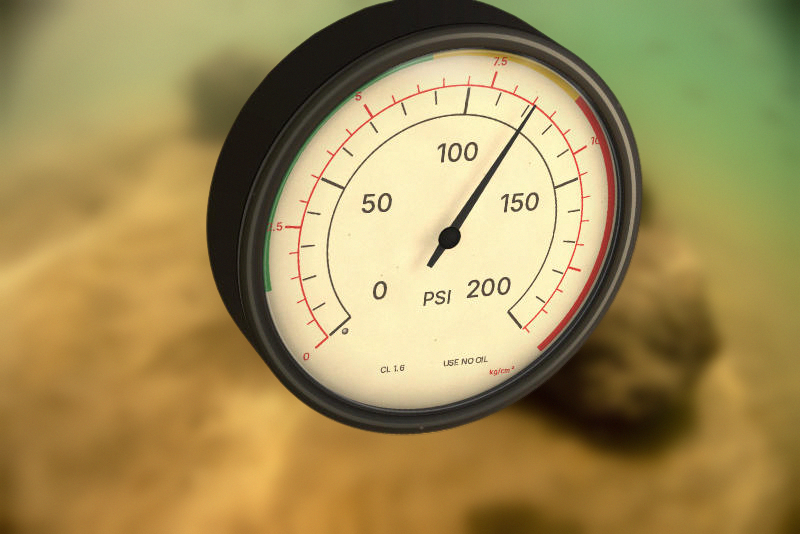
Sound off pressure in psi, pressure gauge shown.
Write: 120 psi
